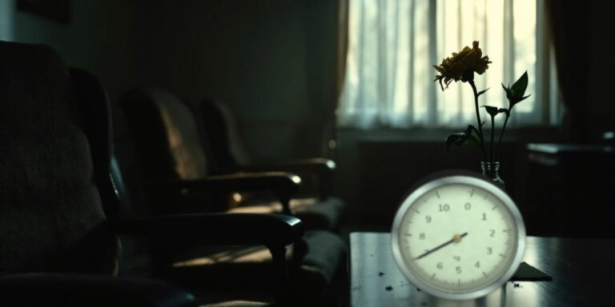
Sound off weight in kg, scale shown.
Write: 7 kg
